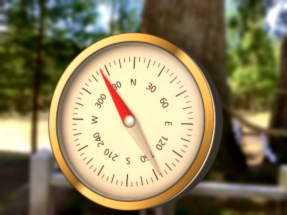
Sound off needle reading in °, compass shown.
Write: 325 °
